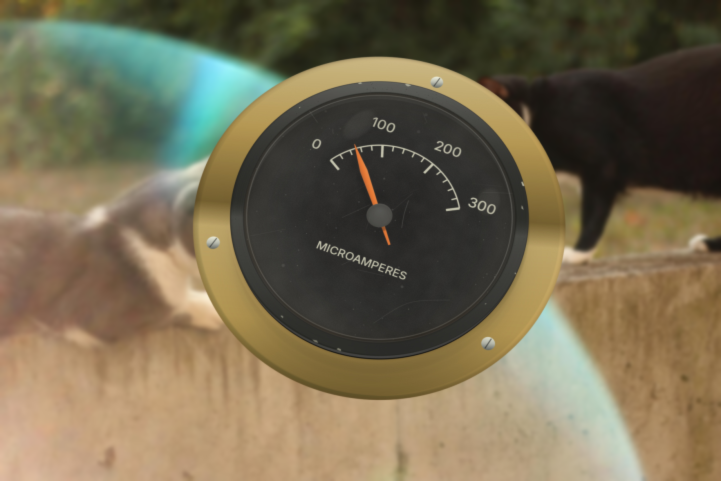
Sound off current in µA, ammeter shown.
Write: 50 µA
